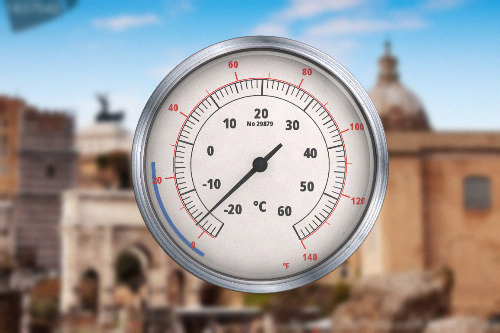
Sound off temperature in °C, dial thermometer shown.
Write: -16 °C
